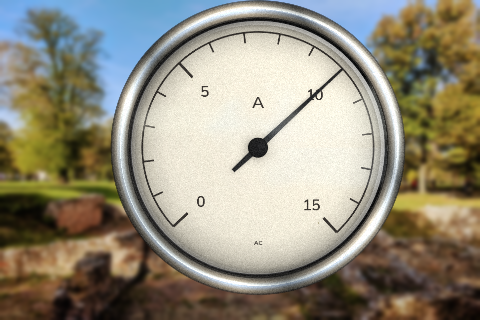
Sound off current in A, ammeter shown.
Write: 10 A
